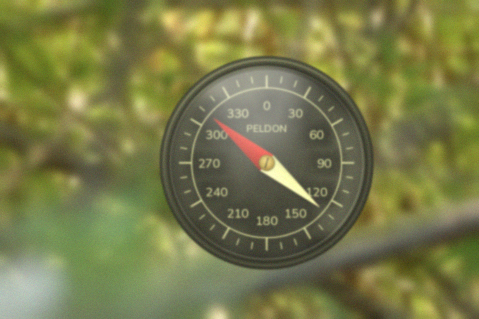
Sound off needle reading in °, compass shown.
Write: 310 °
